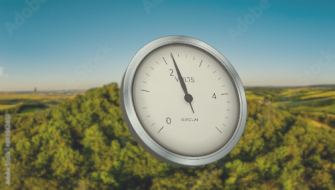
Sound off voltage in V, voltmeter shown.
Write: 2.2 V
